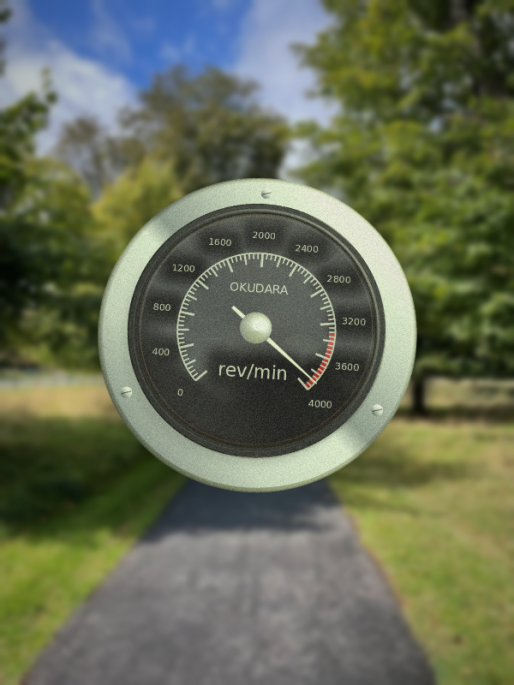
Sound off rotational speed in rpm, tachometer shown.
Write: 3900 rpm
